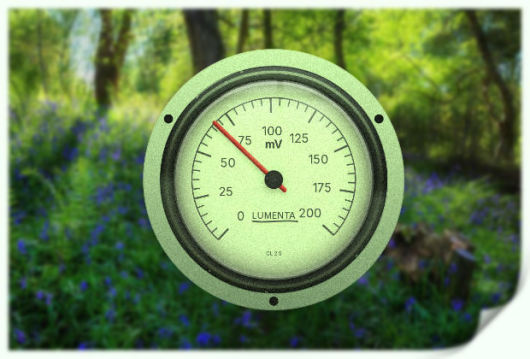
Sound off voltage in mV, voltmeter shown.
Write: 67.5 mV
